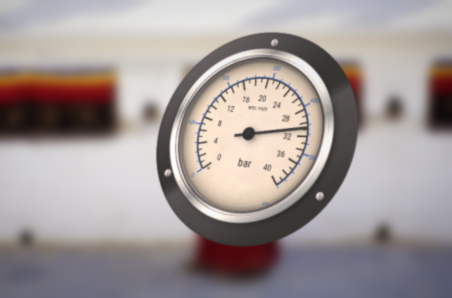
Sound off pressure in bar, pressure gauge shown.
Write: 31 bar
